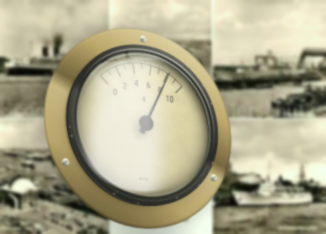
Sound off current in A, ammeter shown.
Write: 8 A
